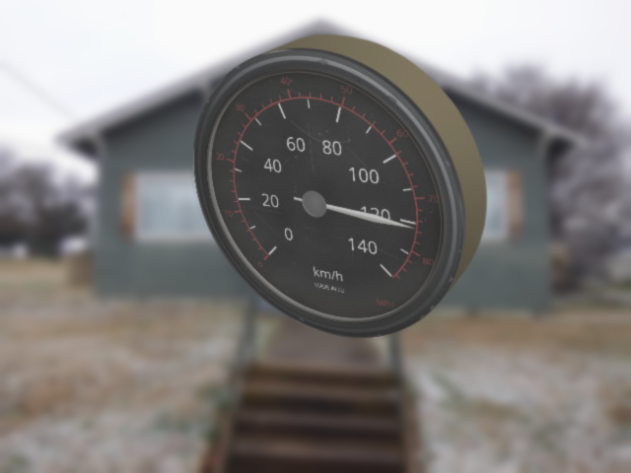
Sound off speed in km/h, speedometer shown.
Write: 120 km/h
